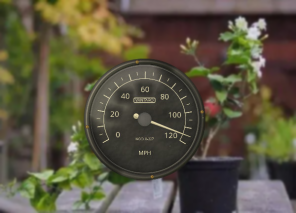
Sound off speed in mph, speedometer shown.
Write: 115 mph
